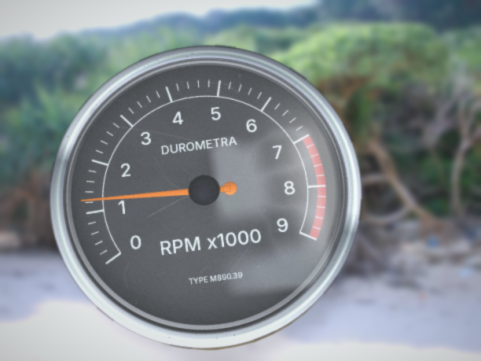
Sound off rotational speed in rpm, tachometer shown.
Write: 1200 rpm
